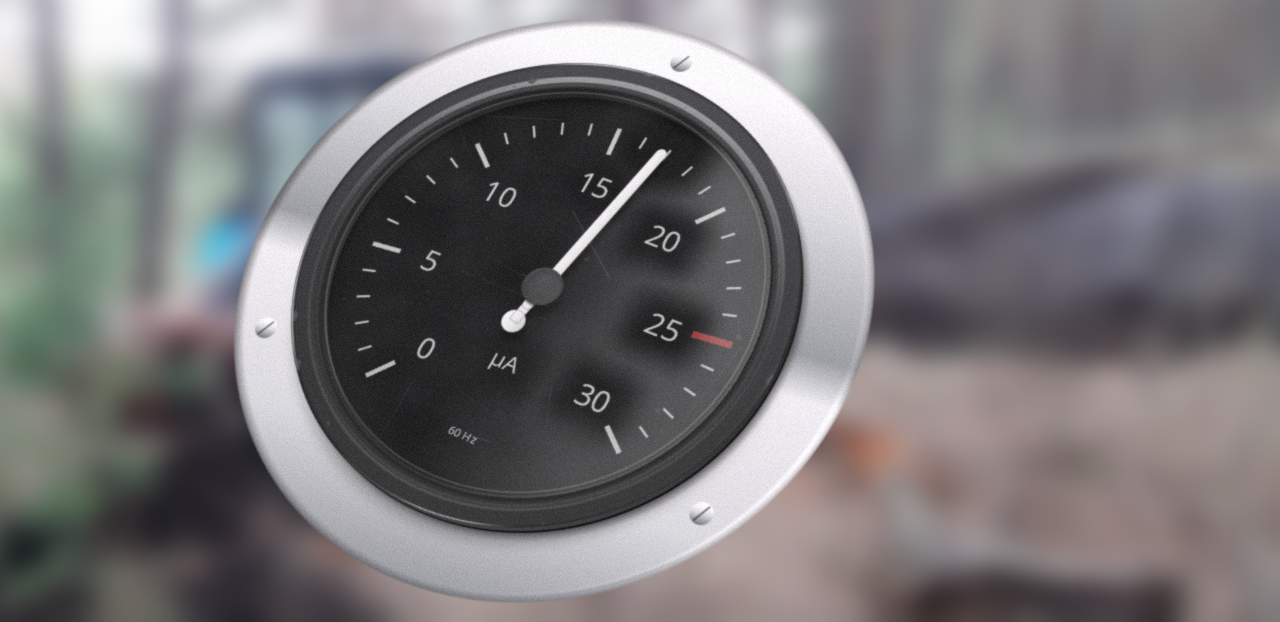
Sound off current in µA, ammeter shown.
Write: 17 µA
